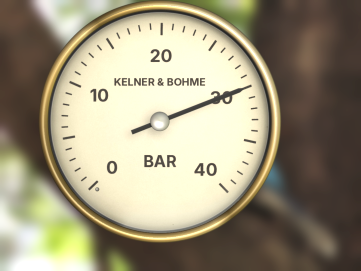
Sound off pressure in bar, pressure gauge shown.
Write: 30 bar
